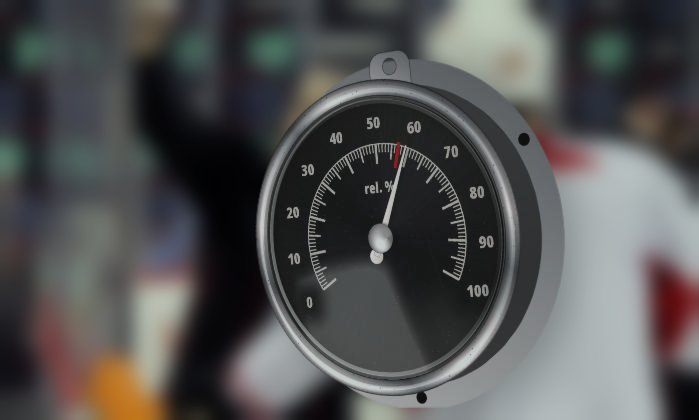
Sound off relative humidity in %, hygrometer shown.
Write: 60 %
